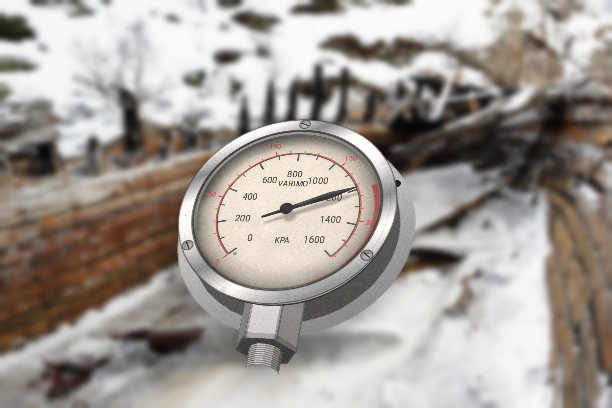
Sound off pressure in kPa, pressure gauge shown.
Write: 1200 kPa
